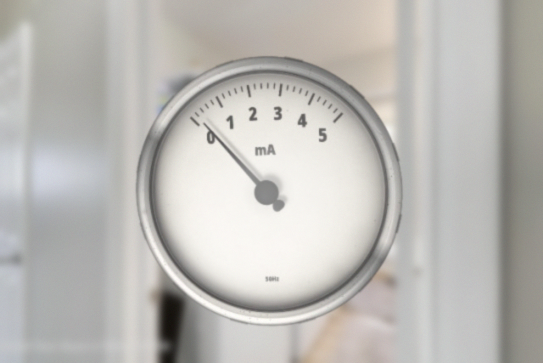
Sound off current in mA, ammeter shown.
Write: 0.2 mA
